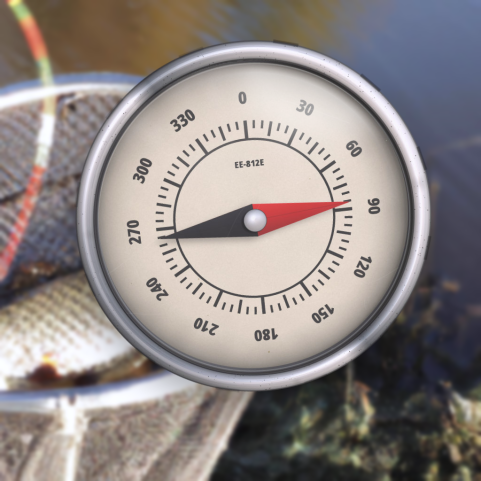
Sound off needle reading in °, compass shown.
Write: 85 °
